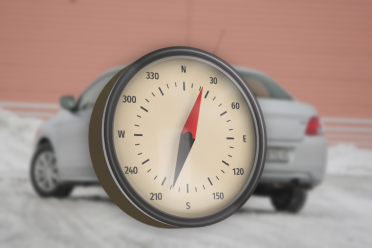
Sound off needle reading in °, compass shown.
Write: 20 °
